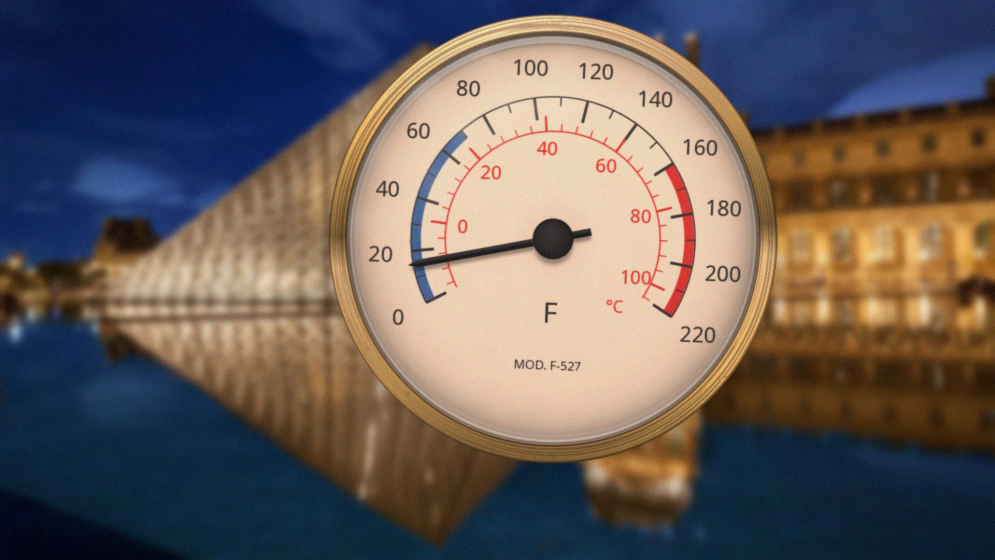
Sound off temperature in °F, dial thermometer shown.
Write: 15 °F
